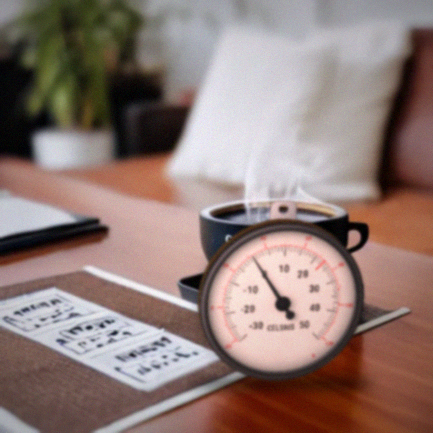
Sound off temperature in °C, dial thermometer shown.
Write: 0 °C
